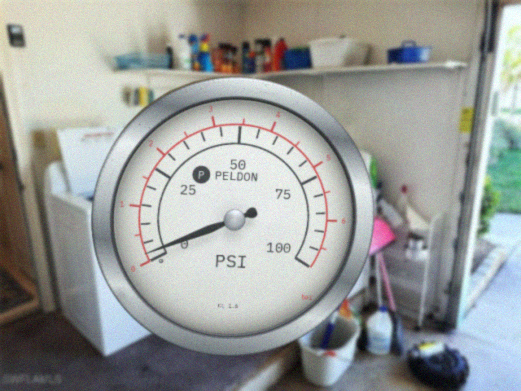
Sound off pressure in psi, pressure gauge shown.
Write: 2.5 psi
